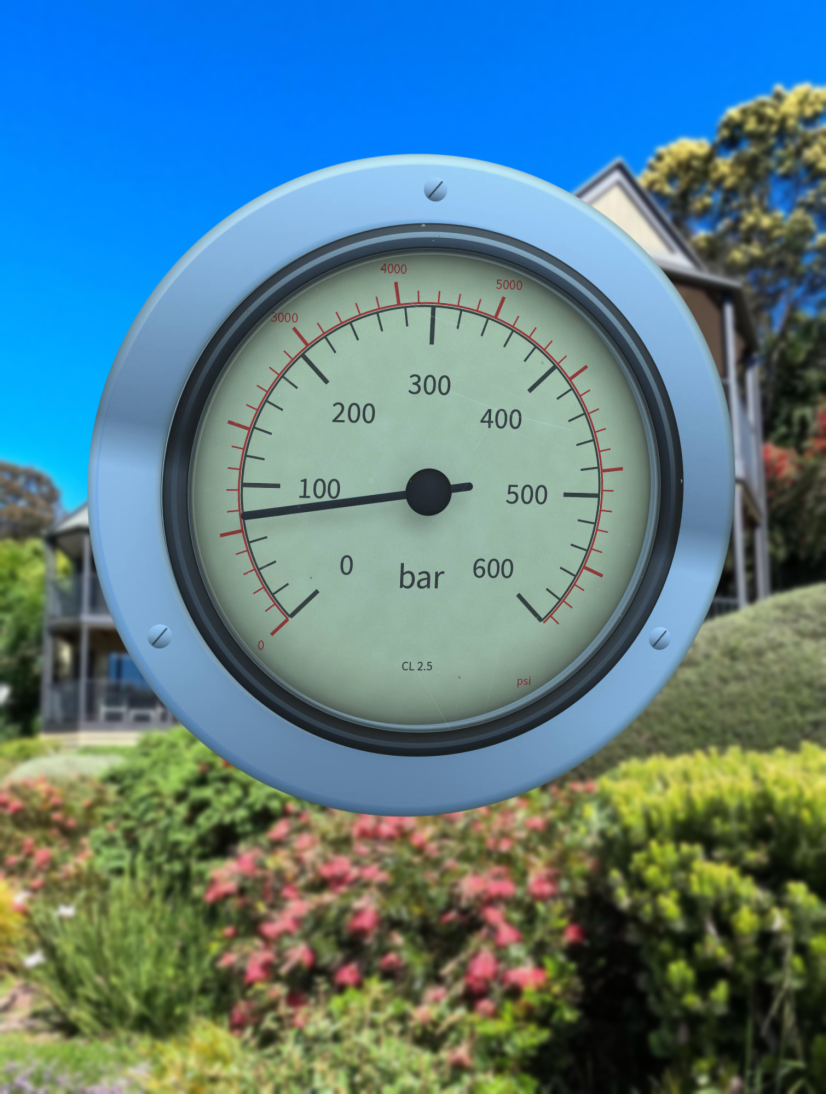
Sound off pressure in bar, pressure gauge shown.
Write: 80 bar
